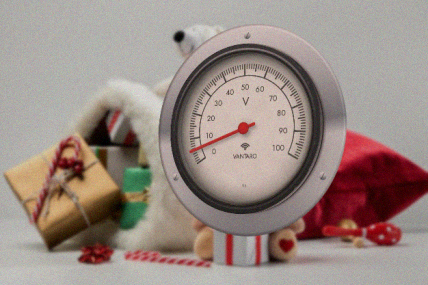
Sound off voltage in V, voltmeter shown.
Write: 5 V
